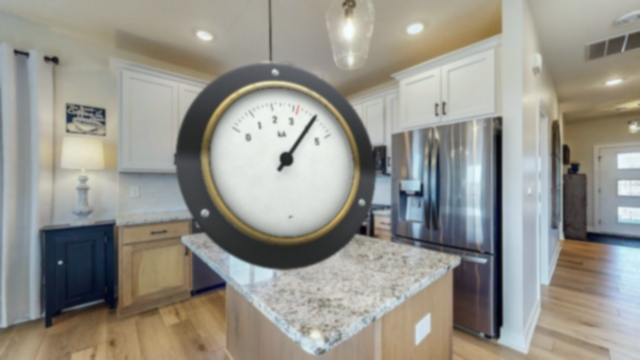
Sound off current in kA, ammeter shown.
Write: 4 kA
